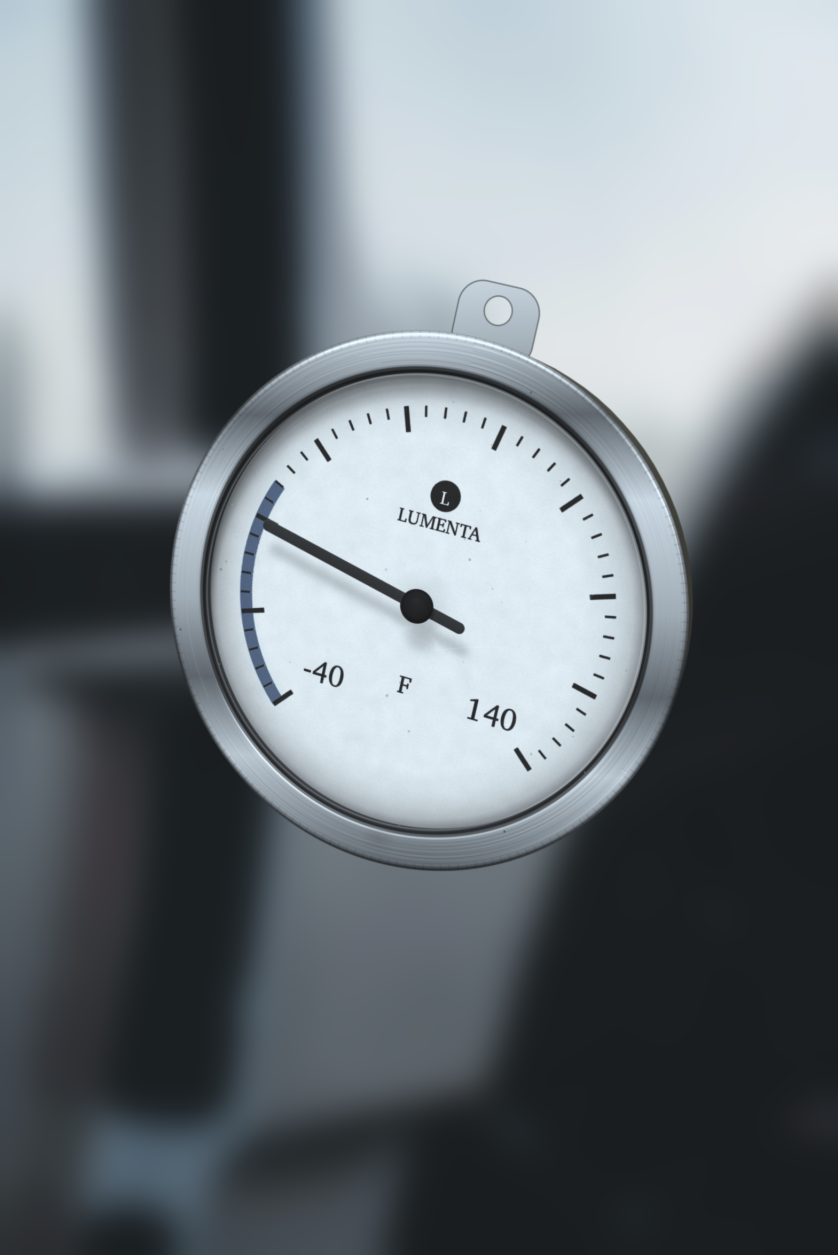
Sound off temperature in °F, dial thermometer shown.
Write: 0 °F
